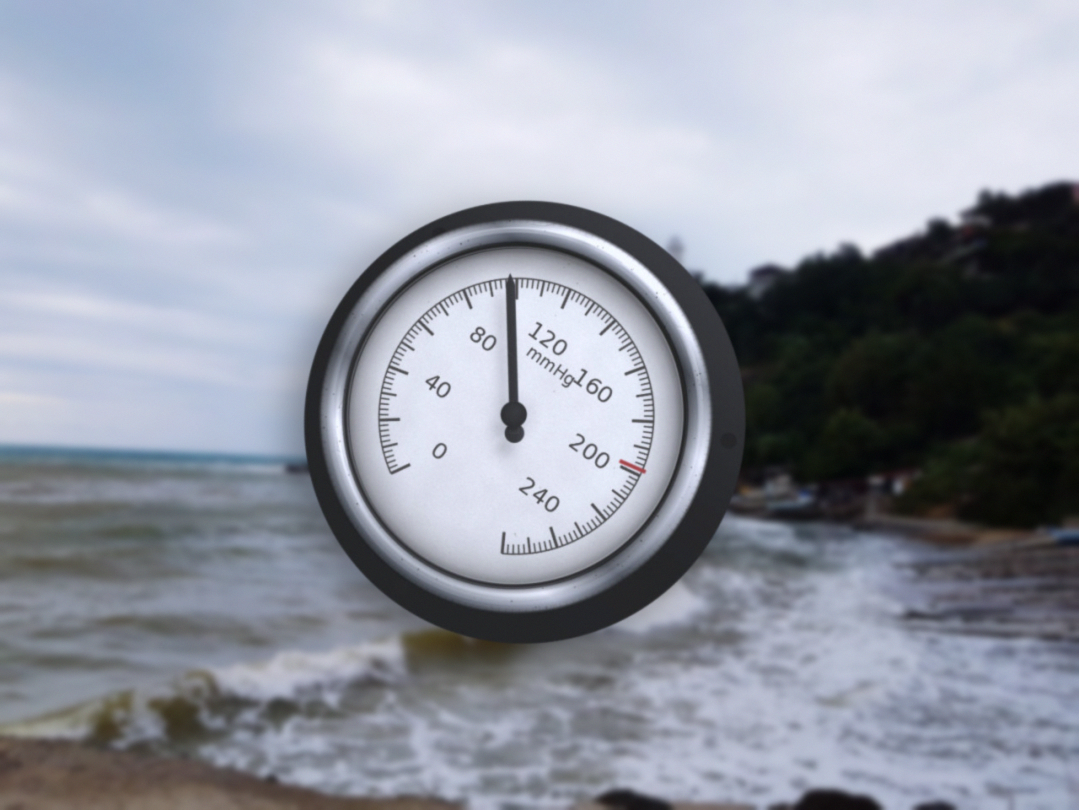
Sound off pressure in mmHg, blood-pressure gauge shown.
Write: 98 mmHg
